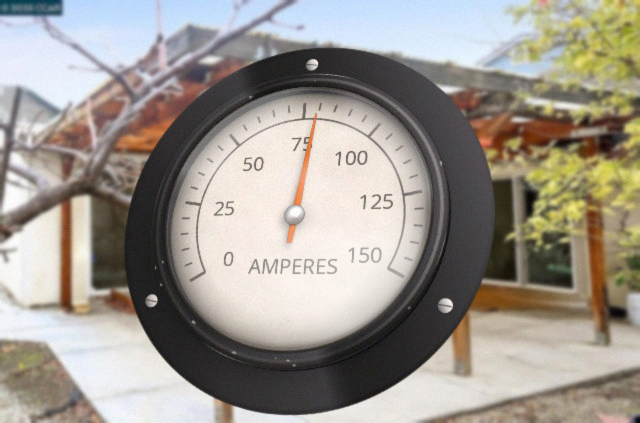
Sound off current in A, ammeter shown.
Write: 80 A
